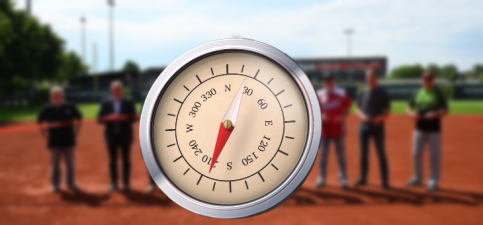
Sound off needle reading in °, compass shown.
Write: 202.5 °
